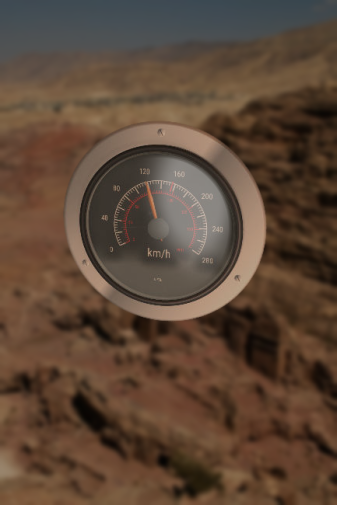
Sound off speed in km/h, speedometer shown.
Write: 120 km/h
